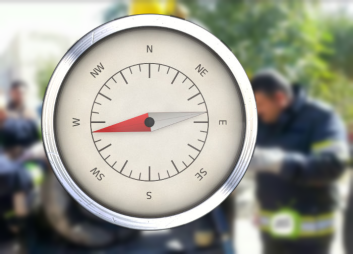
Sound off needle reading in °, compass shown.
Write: 260 °
